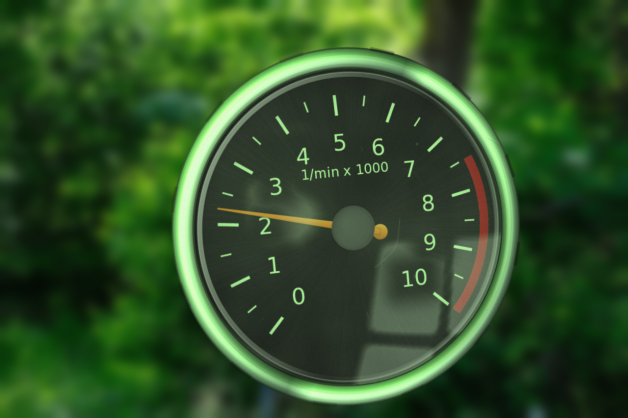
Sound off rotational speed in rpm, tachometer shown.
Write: 2250 rpm
